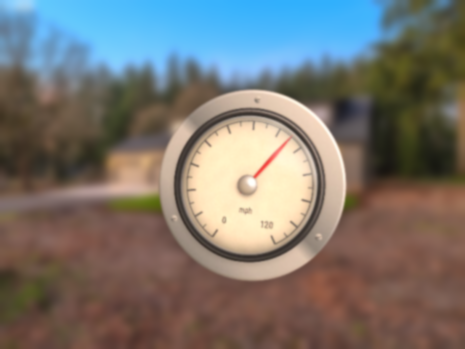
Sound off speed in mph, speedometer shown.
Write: 75 mph
